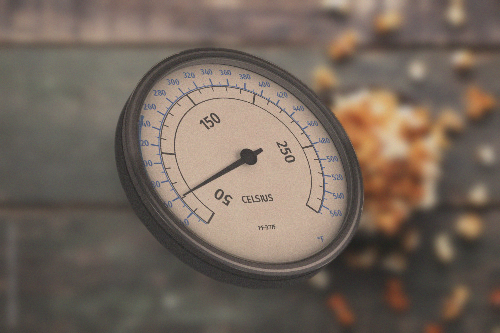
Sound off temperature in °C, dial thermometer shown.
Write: 70 °C
